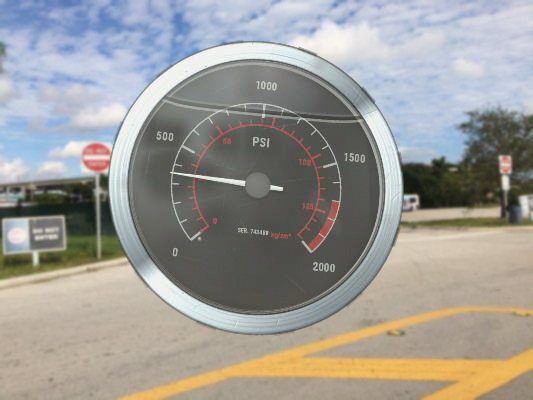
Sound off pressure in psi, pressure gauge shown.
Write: 350 psi
